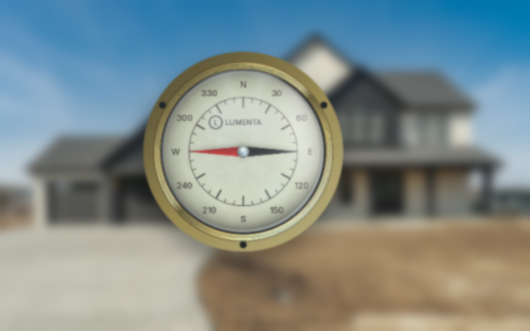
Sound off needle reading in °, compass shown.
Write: 270 °
